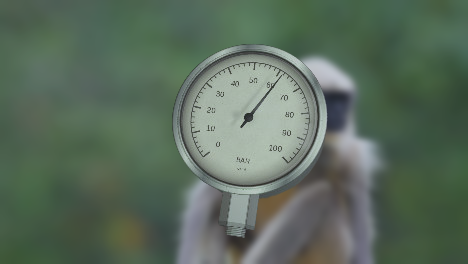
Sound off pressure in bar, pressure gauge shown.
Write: 62 bar
